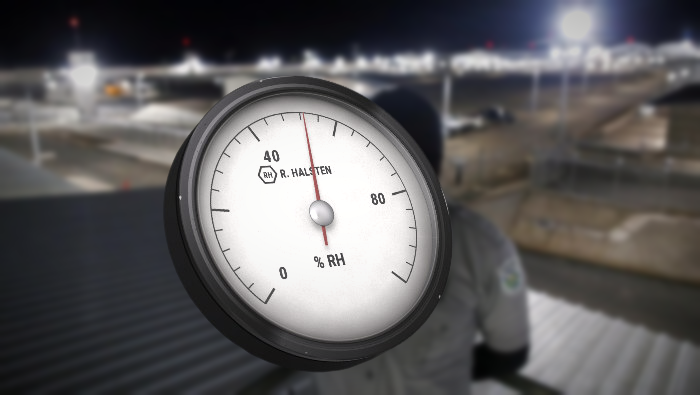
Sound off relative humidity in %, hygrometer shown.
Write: 52 %
